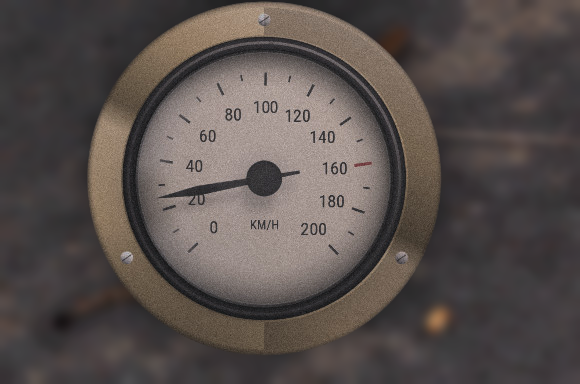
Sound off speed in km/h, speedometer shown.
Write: 25 km/h
